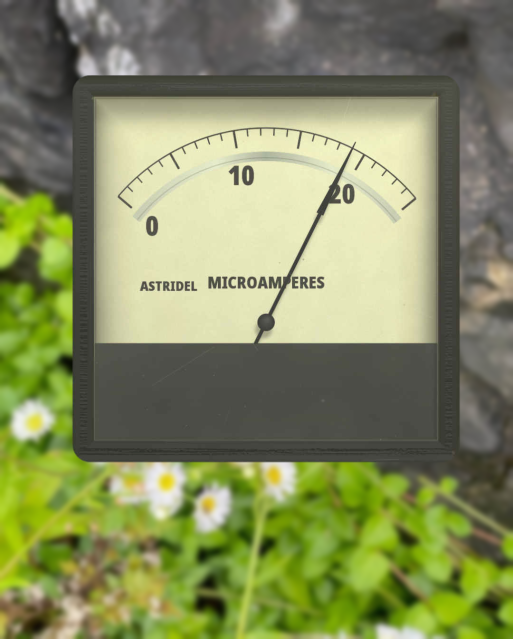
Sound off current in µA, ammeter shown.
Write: 19 µA
